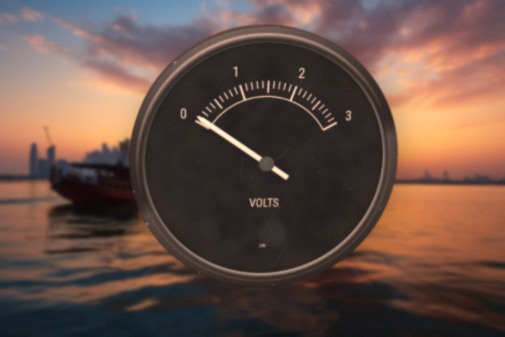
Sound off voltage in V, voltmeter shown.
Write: 0.1 V
